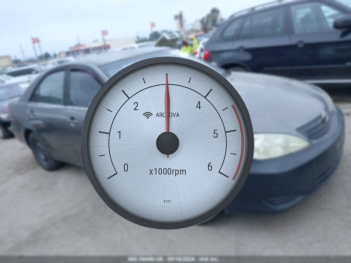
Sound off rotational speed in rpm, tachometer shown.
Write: 3000 rpm
